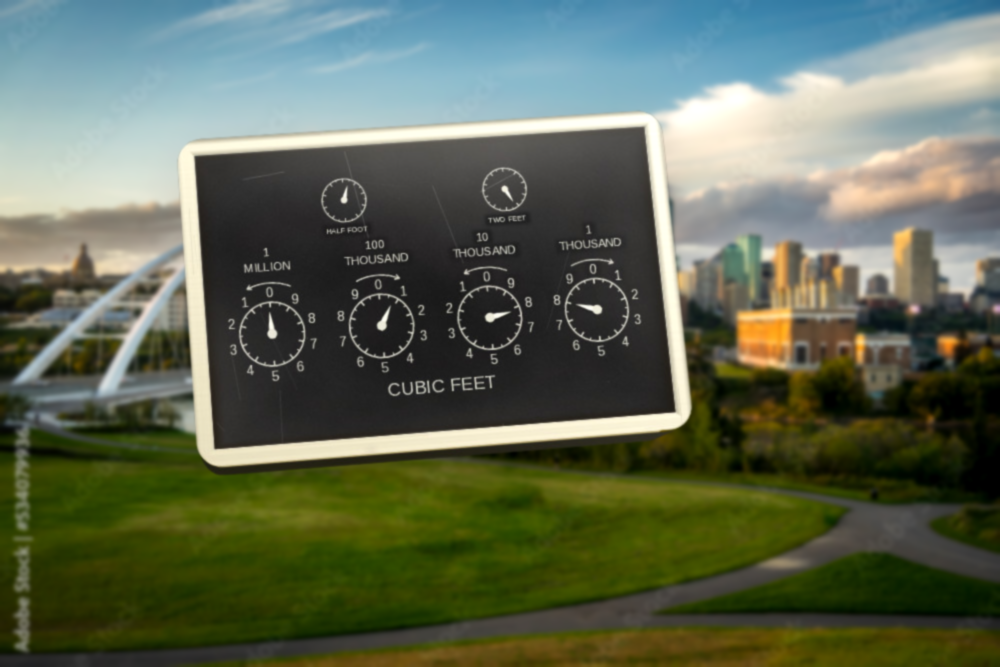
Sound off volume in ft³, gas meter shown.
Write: 7800 ft³
